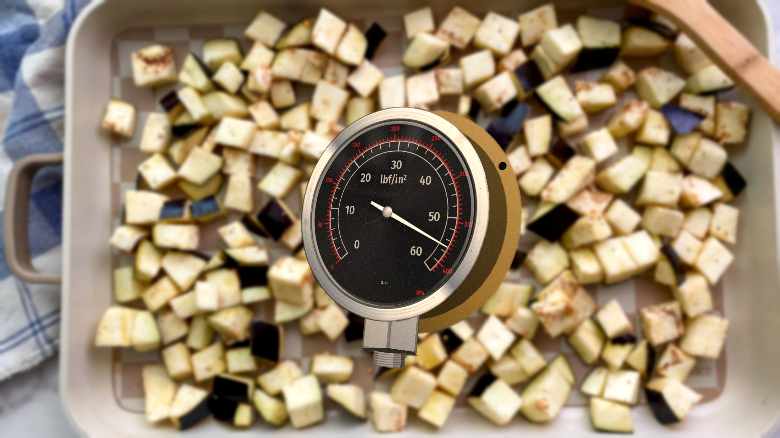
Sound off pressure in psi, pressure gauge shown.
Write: 55 psi
